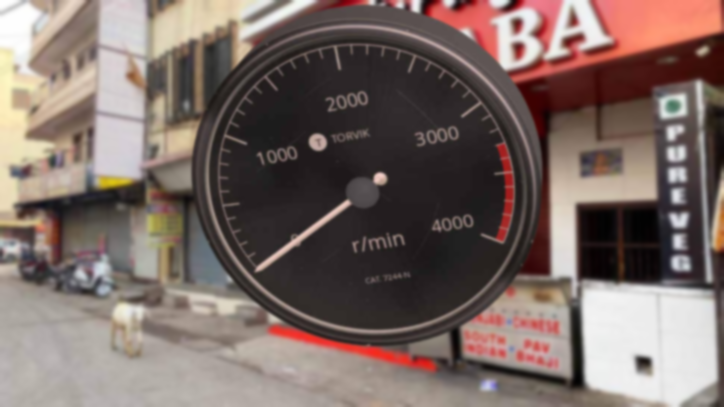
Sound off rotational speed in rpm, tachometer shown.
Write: 0 rpm
